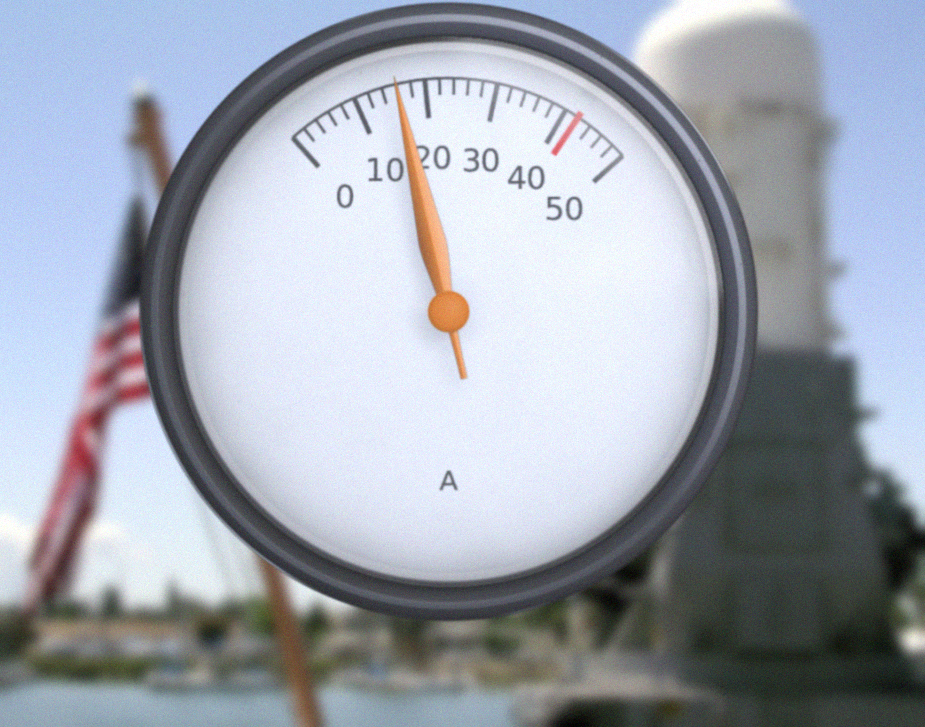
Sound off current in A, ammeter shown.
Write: 16 A
